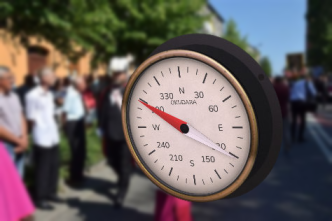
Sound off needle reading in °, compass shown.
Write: 300 °
